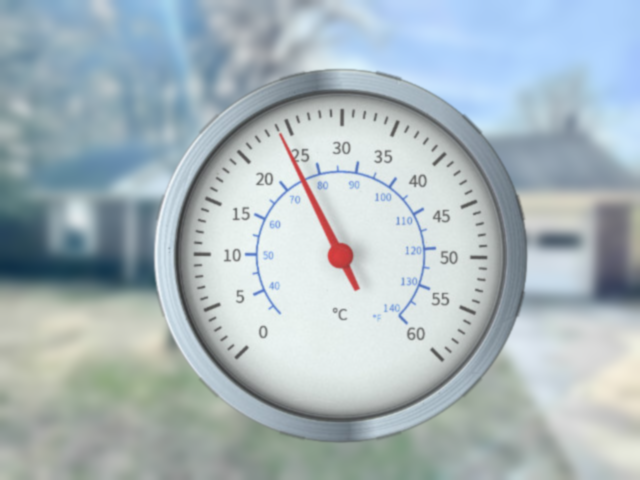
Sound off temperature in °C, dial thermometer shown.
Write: 24 °C
